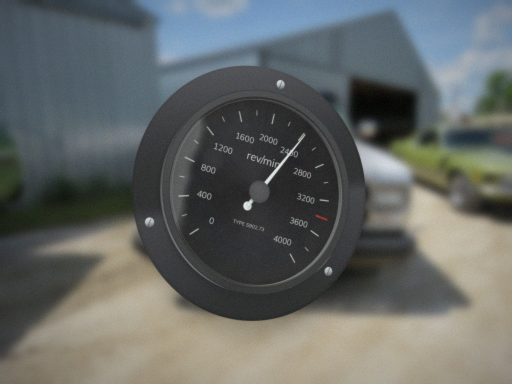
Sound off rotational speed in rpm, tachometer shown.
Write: 2400 rpm
